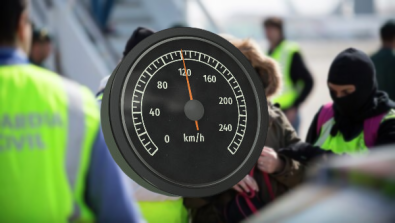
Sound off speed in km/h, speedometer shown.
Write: 120 km/h
